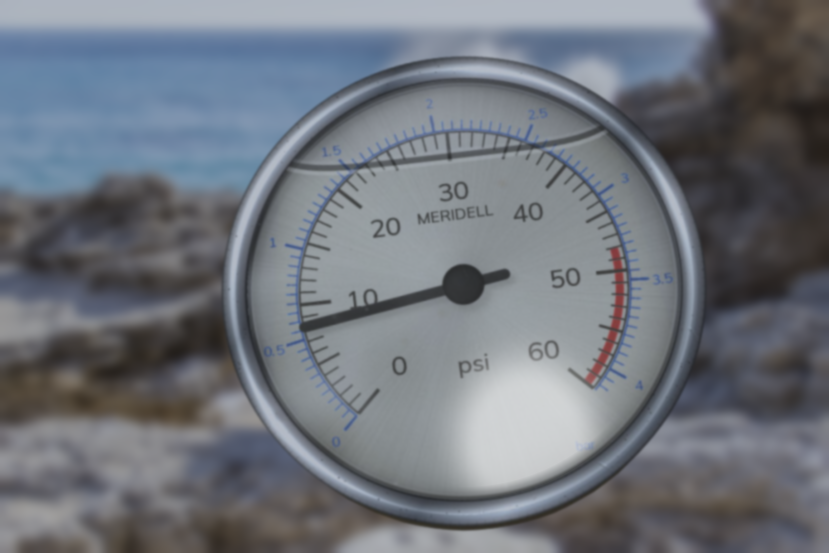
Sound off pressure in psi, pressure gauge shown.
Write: 8 psi
